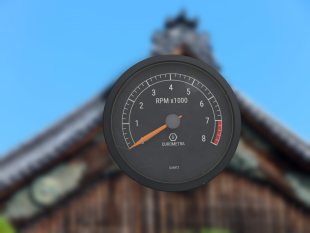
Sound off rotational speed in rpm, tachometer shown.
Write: 0 rpm
